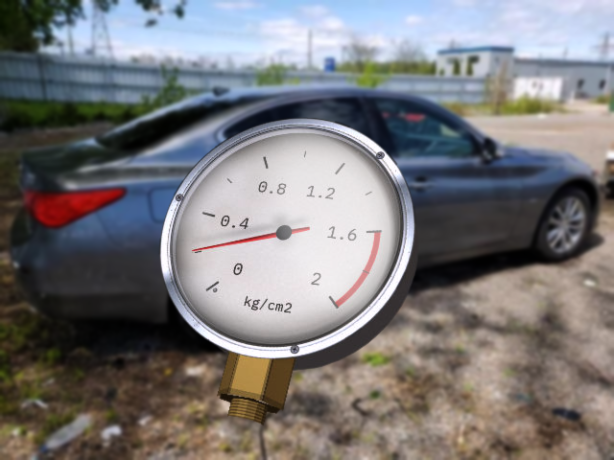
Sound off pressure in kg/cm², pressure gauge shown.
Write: 0.2 kg/cm²
